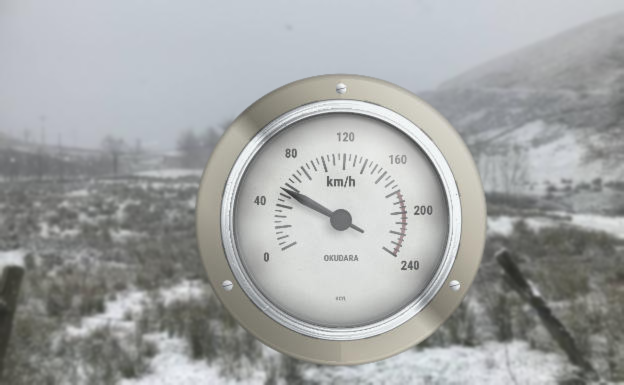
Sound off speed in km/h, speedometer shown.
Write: 55 km/h
